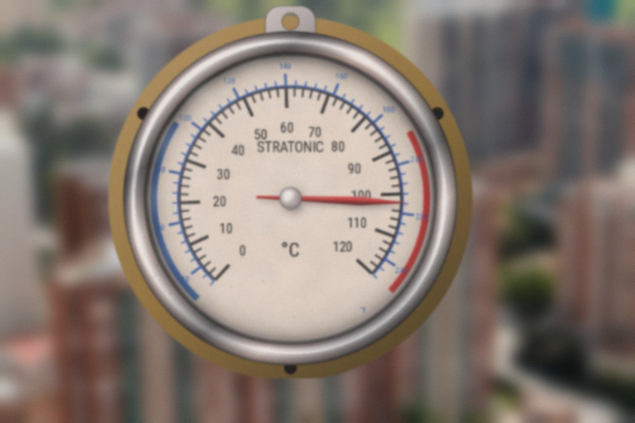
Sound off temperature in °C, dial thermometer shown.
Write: 102 °C
